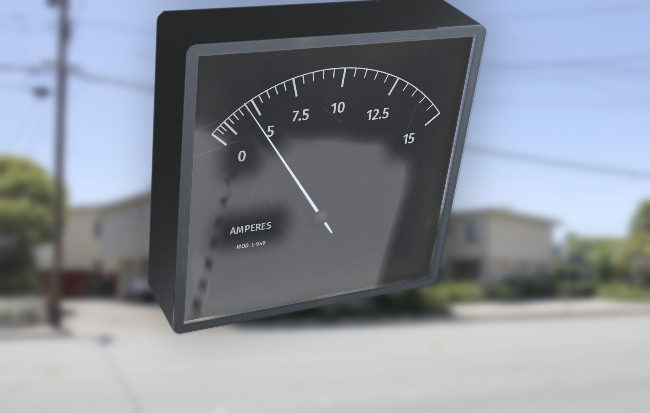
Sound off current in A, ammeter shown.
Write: 4.5 A
